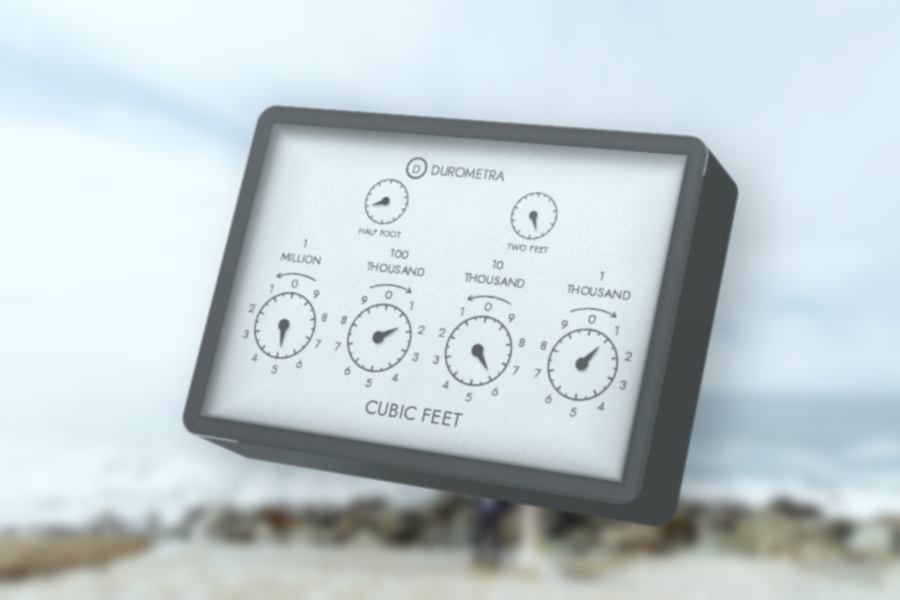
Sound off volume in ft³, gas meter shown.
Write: 516100 ft³
